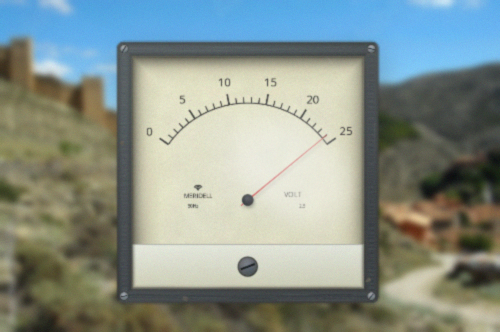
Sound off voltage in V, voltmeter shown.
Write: 24 V
